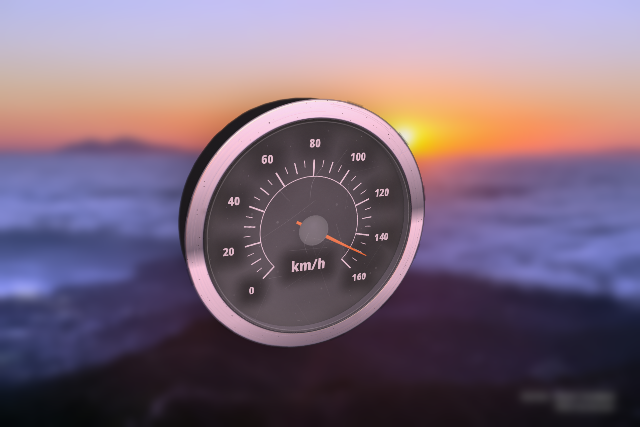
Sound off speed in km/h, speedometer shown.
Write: 150 km/h
